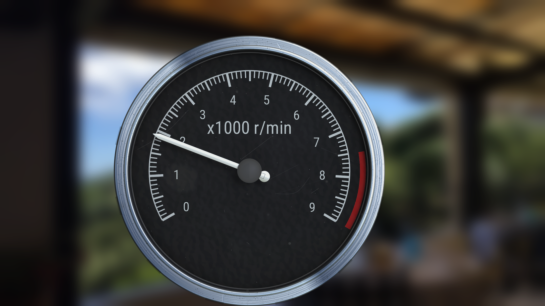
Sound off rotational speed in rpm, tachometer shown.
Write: 1900 rpm
